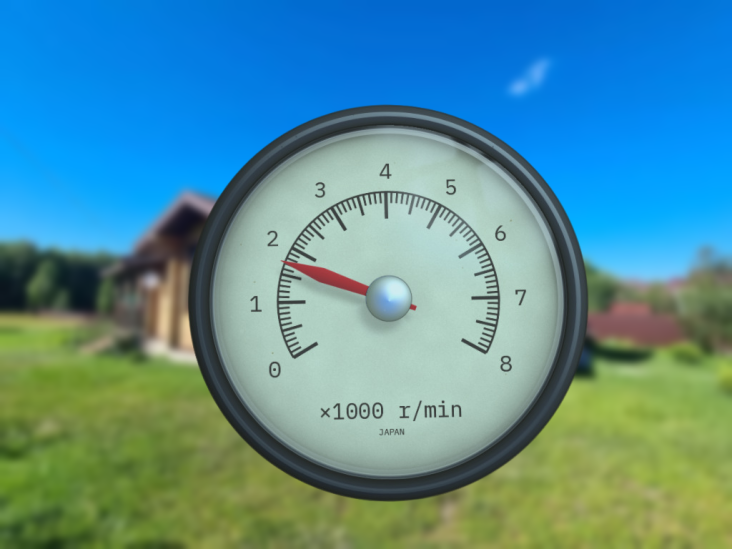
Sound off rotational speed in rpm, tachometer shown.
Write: 1700 rpm
